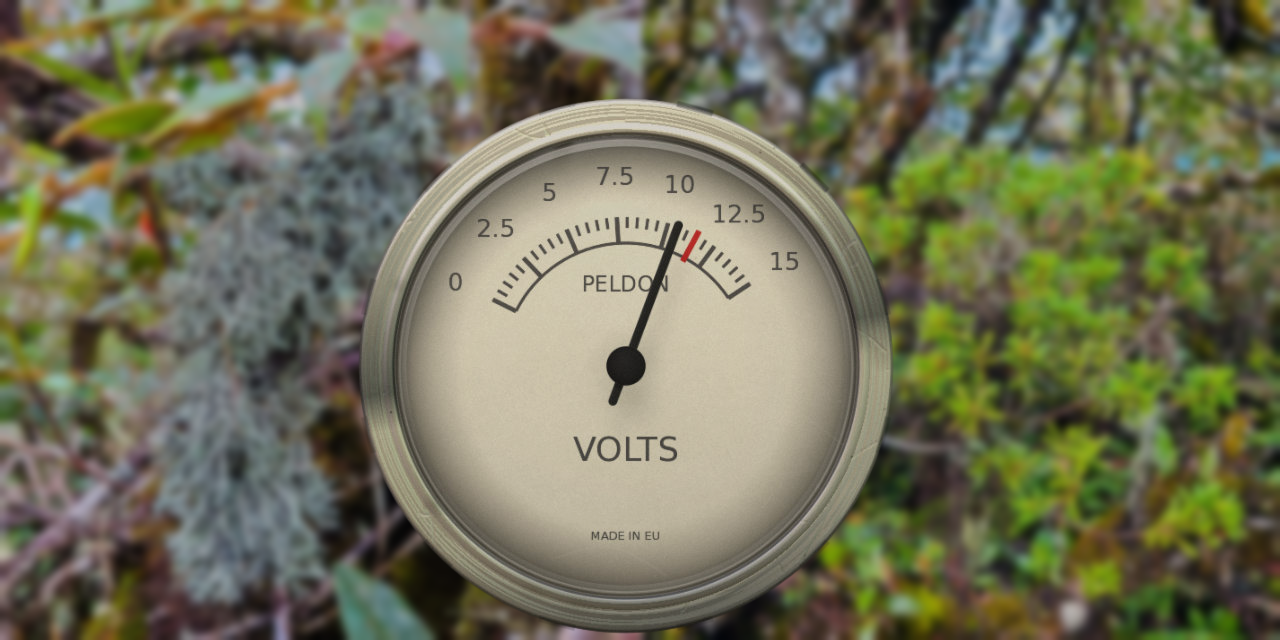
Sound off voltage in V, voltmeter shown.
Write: 10.5 V
